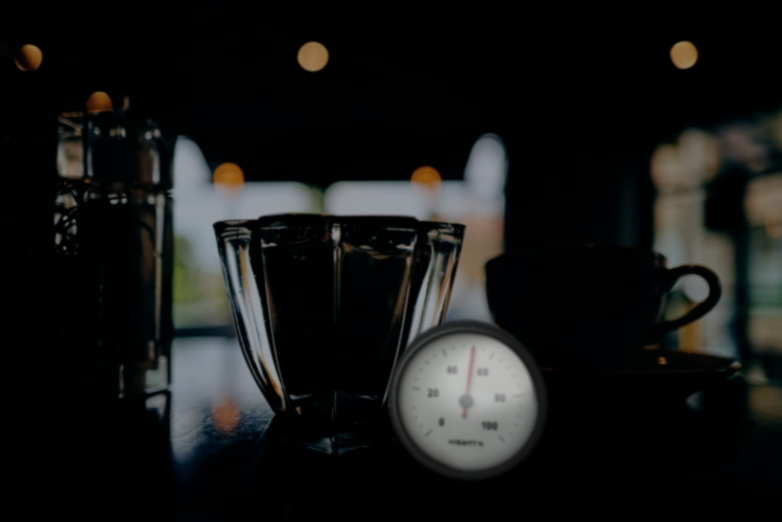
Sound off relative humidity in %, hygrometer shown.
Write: 52 %
